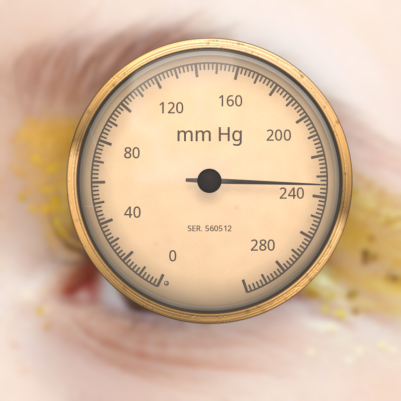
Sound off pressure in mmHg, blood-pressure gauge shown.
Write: 234 mmHg
